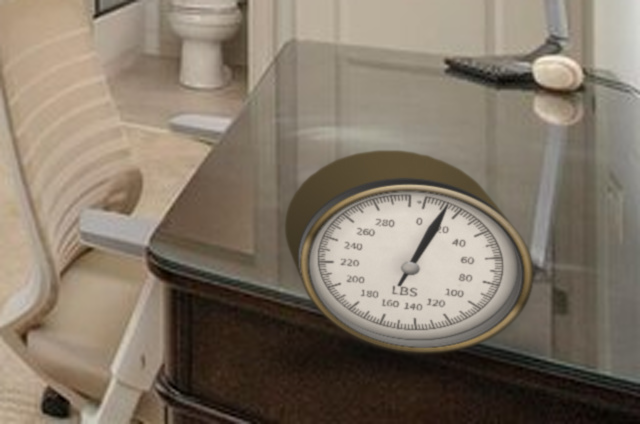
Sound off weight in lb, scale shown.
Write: 10 lb
